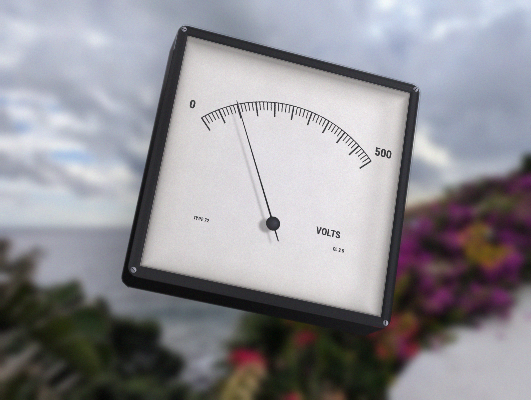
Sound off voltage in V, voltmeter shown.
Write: 100 V
